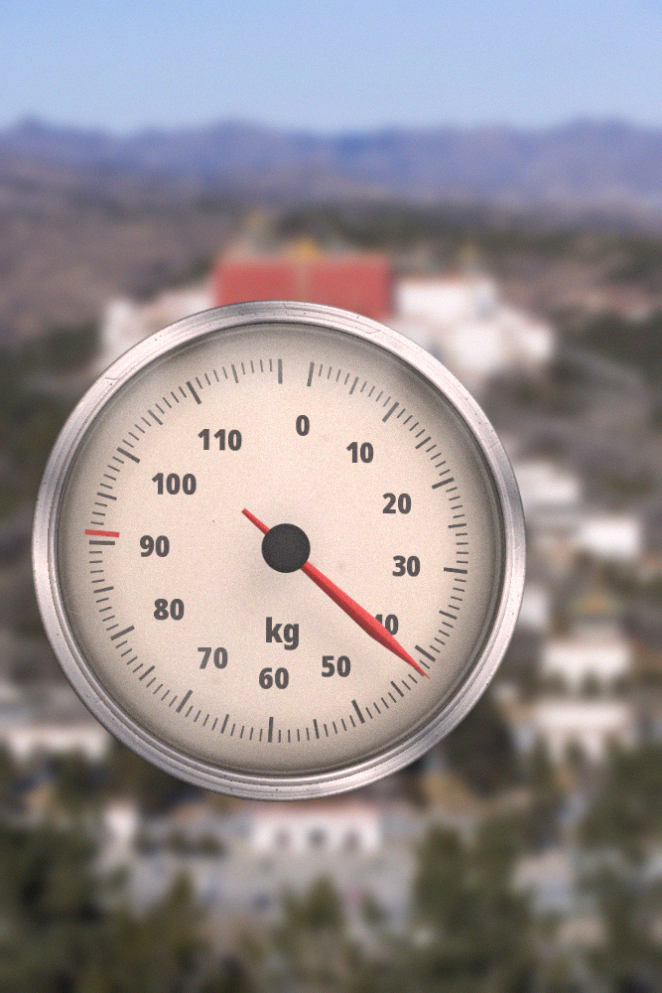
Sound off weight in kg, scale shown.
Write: 42 kg
